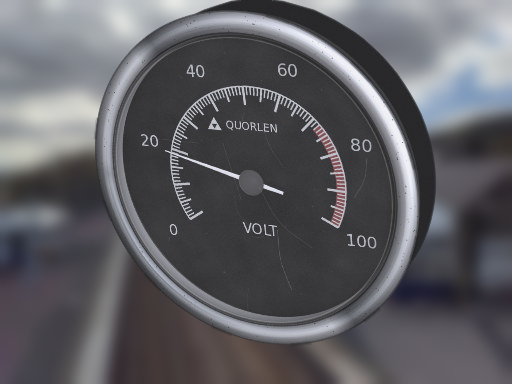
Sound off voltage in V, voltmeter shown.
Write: 20 V
